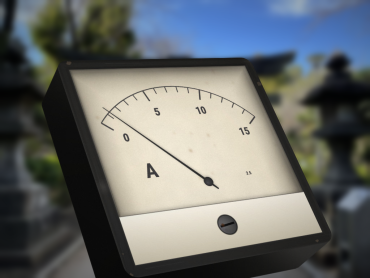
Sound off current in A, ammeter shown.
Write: 1 A
